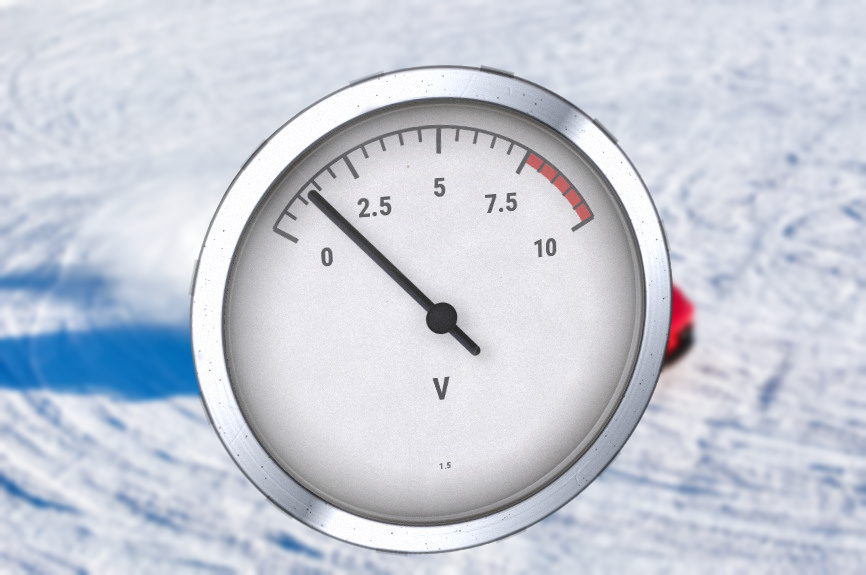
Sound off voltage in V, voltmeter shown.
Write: 1.25 V
